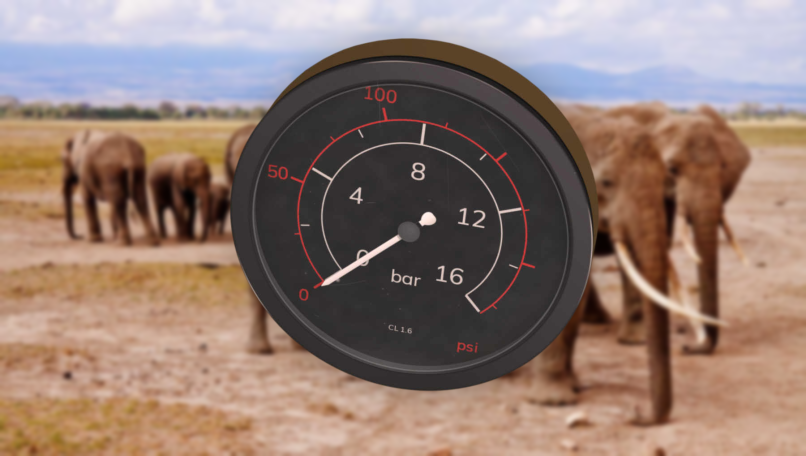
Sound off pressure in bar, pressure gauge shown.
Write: 0 bar
